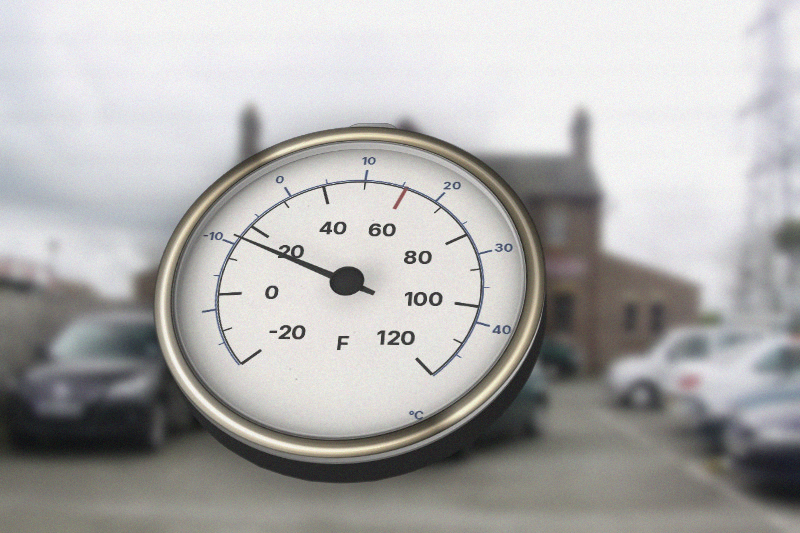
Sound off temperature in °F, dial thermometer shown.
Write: 15 °F
